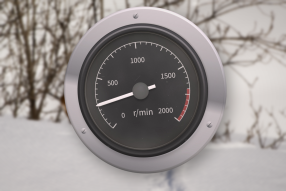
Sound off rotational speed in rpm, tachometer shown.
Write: 250 rpm
